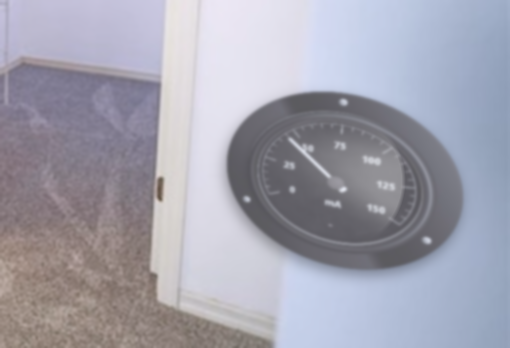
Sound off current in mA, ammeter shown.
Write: 45 mA
